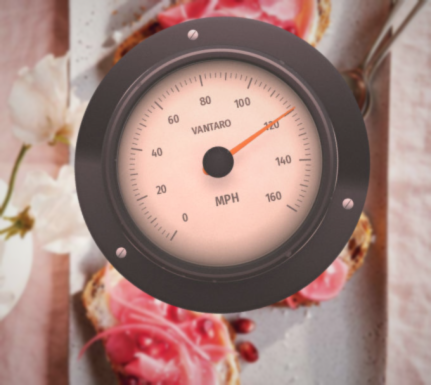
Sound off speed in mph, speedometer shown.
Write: 120 mph
